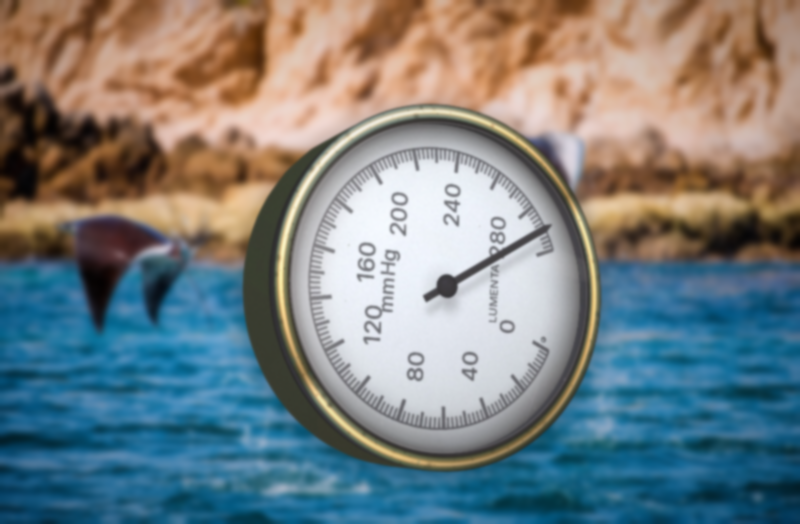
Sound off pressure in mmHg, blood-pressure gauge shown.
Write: 290 mmHg
